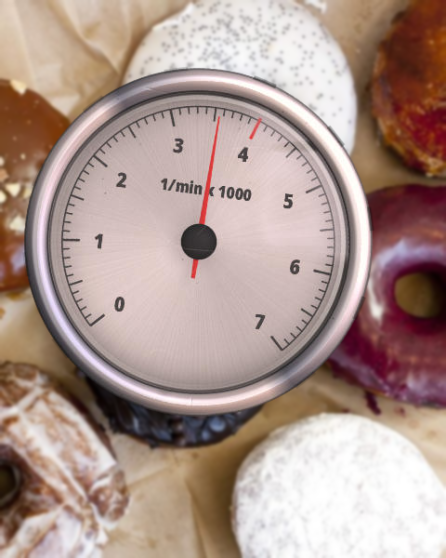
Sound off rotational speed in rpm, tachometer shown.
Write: 3550 rpm
